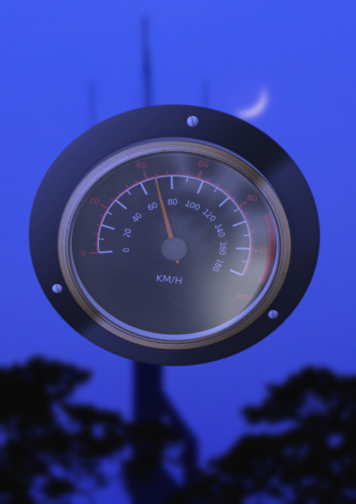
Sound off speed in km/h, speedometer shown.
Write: 70 km/h
